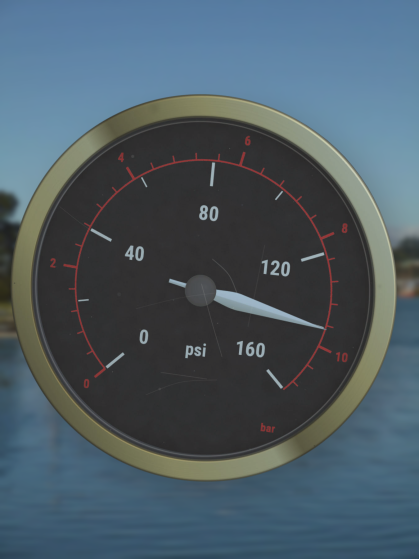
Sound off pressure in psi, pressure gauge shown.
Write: 140 psi
